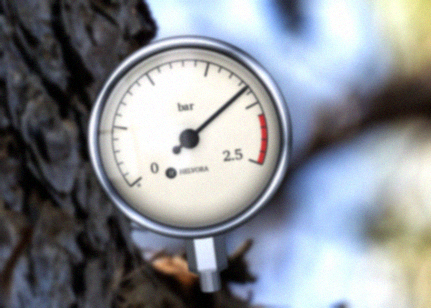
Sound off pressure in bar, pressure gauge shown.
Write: 1.85 bar
